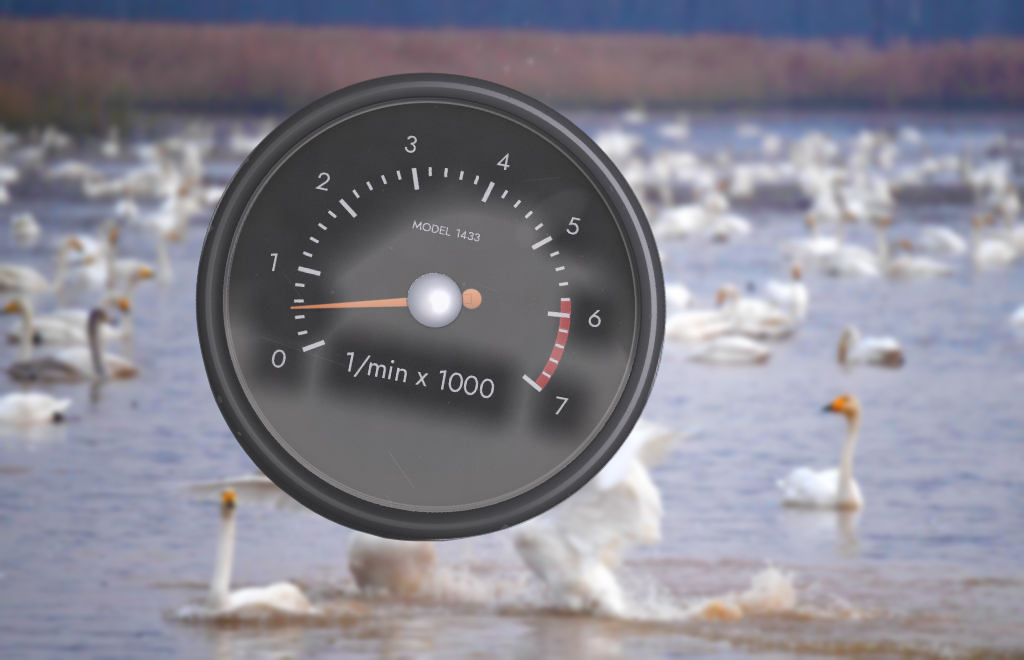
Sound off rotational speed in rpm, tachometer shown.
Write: 500 rpm
